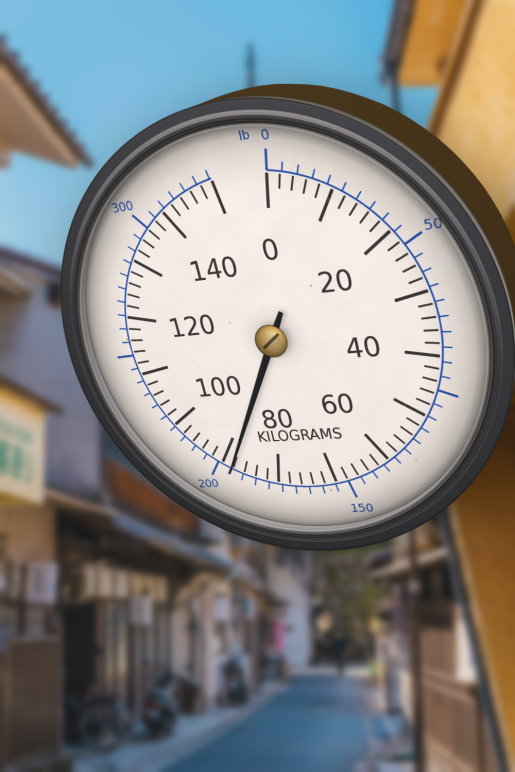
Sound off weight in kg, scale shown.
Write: 88 kg
